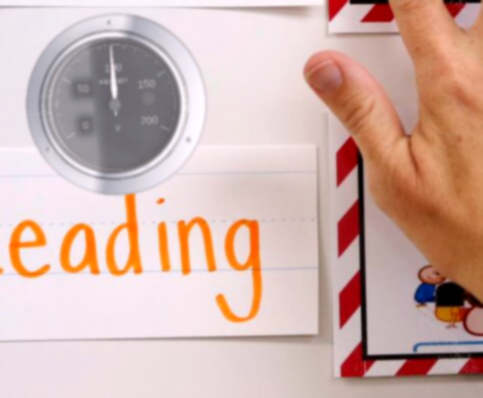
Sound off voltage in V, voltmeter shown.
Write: 100 V
